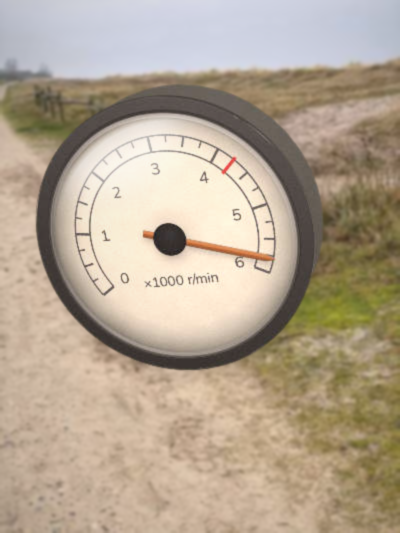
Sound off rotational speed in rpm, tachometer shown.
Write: 5750 rpm
